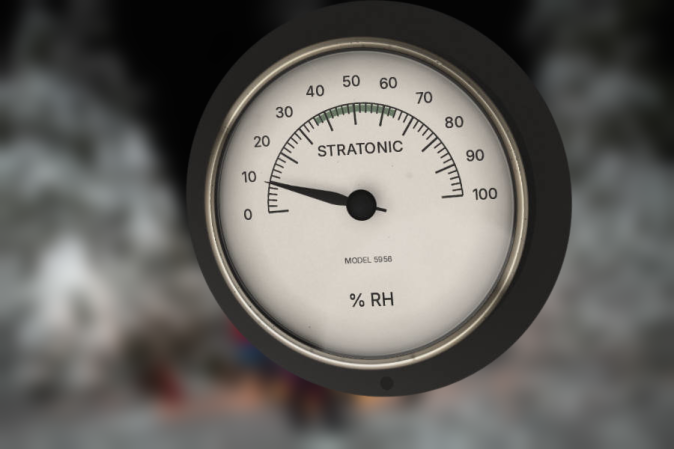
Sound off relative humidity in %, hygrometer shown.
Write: 10 %
